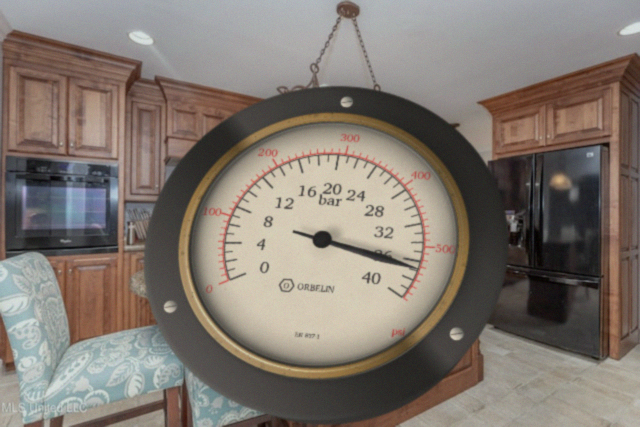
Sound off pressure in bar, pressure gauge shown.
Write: 37 bar
